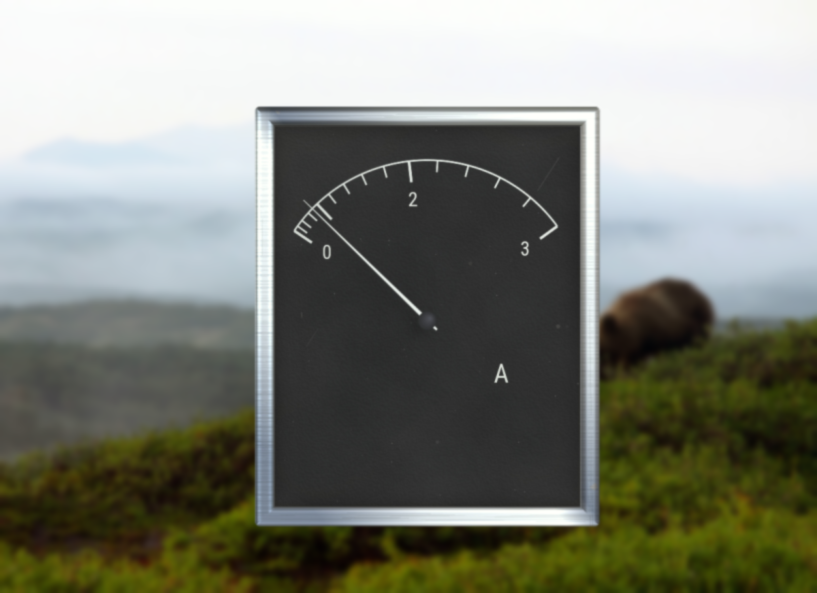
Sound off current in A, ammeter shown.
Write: 0.9 A
